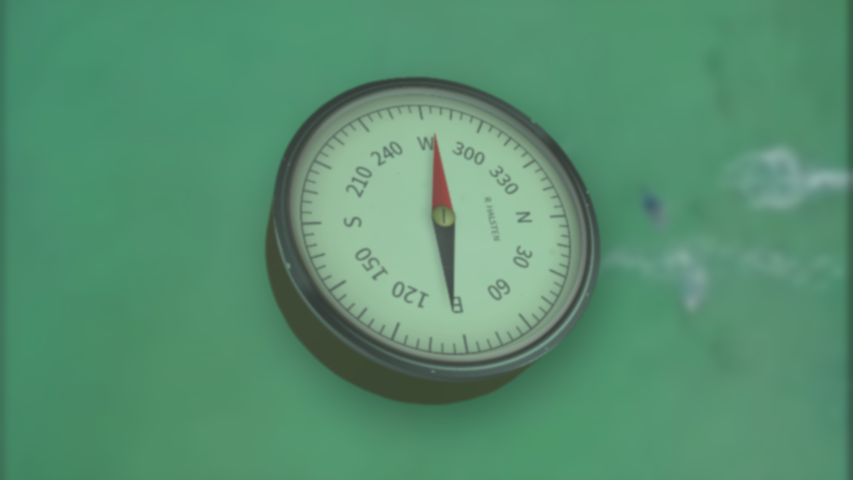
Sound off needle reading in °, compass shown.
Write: 275 °
